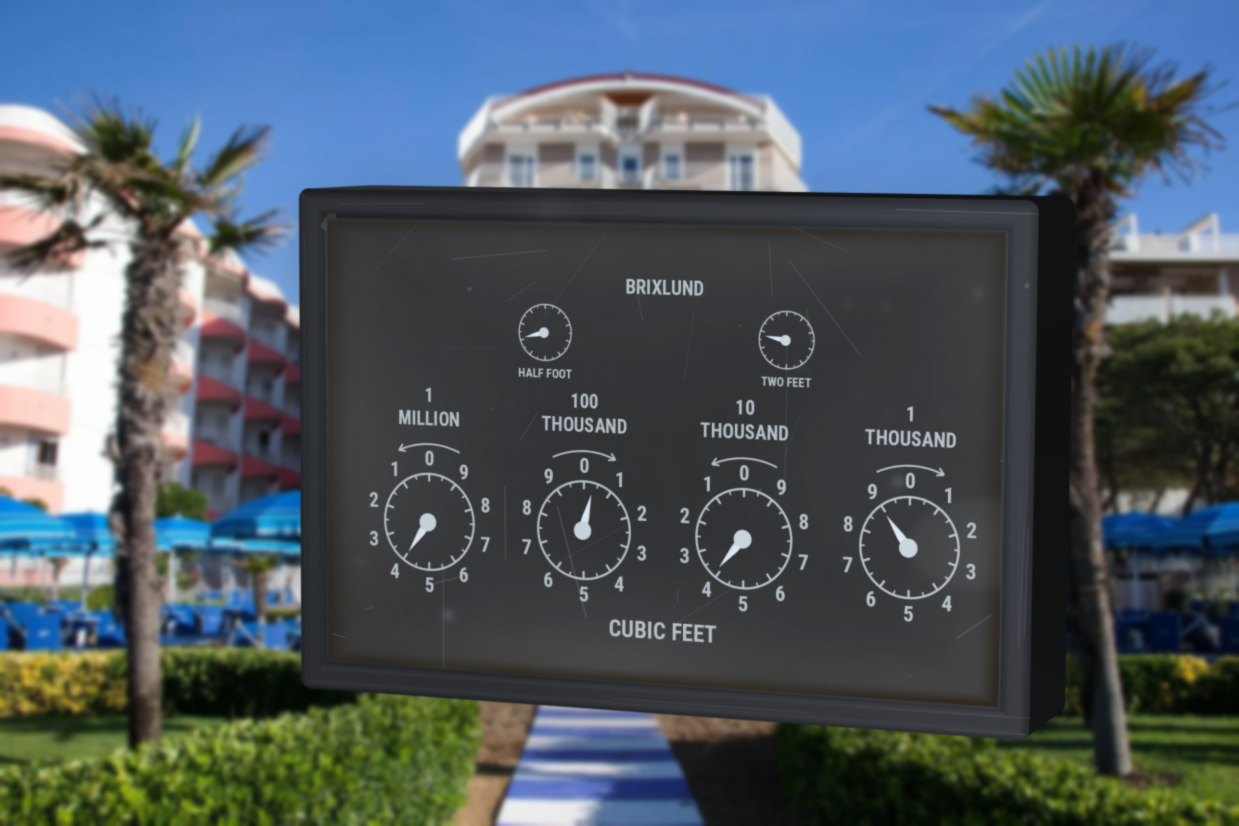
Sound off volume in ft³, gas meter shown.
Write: 403900 ft³
